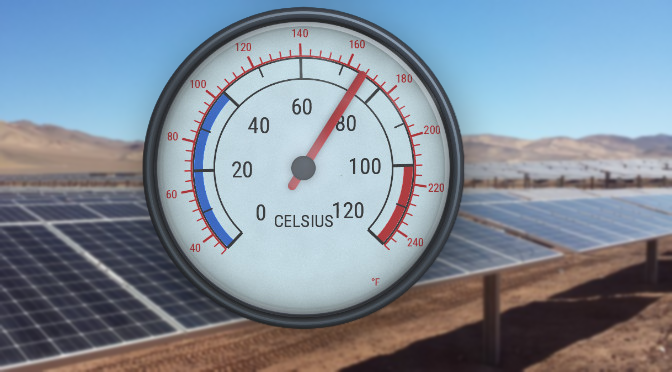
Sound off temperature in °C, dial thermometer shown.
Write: 75 °C
